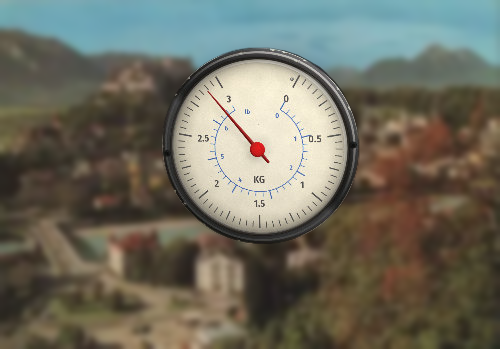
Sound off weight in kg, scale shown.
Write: 2.9 kg
